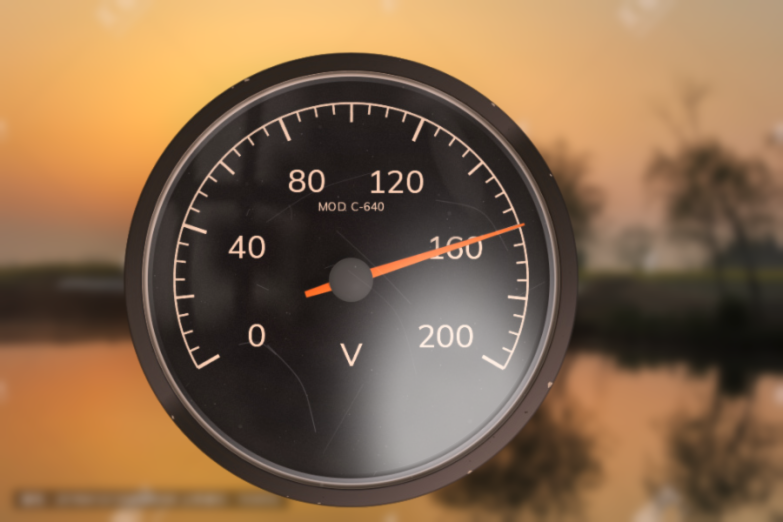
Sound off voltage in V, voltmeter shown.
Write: 160 V
